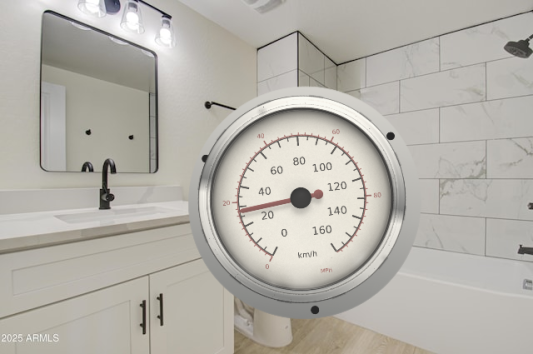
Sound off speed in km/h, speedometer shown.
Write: 27.5 km/h
